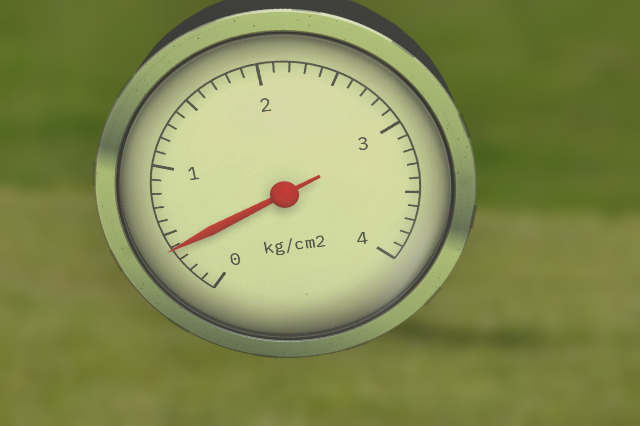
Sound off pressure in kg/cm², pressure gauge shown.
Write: 0.4 kg/cm²
